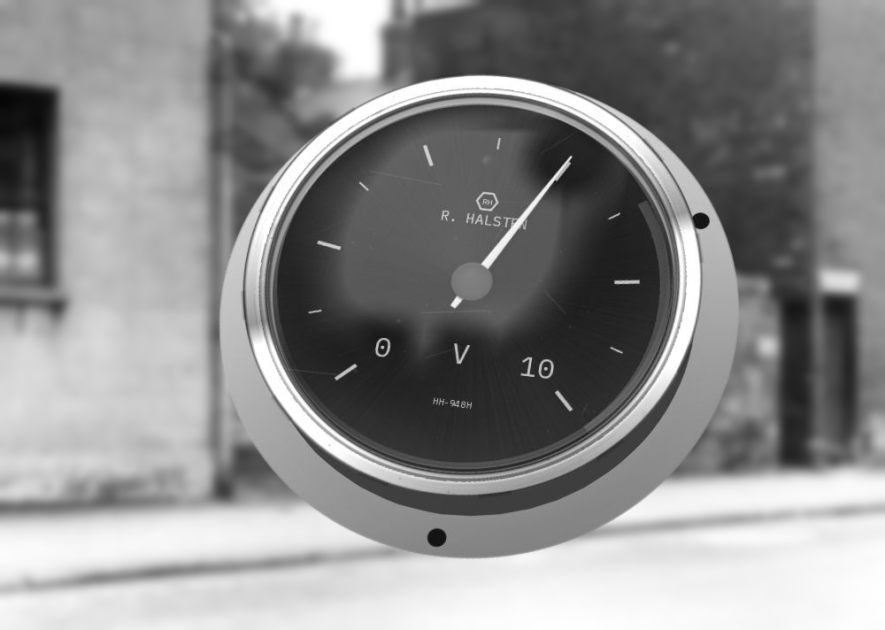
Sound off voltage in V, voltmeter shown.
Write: 6 V
